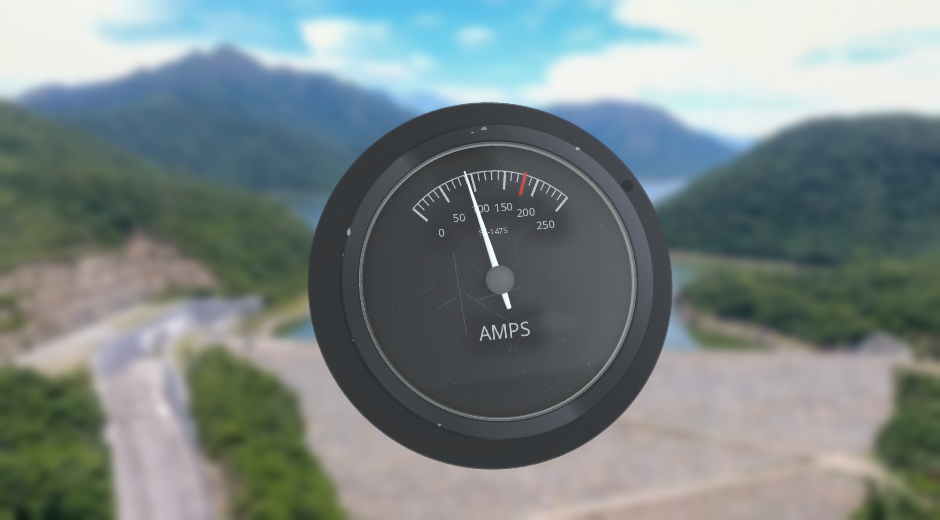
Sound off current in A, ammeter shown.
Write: 90 A
